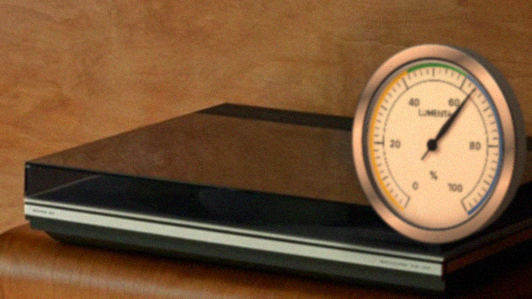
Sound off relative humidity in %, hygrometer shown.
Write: 64 %
